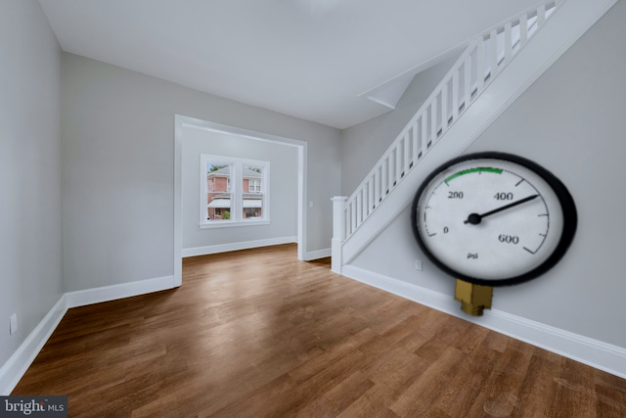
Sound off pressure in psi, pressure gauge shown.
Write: 450 psi
